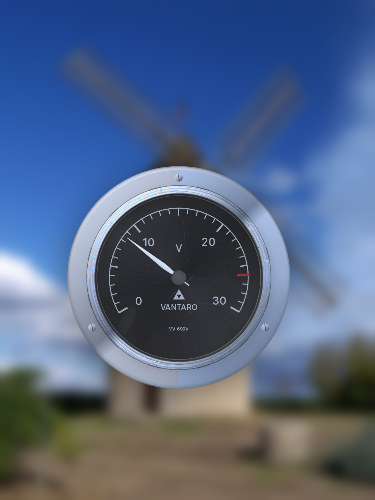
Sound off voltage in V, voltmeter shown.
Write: 8.5 V
